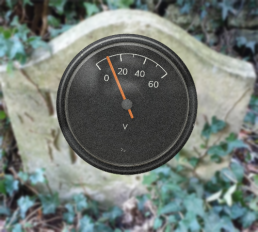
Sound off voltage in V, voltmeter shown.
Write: 10 V
